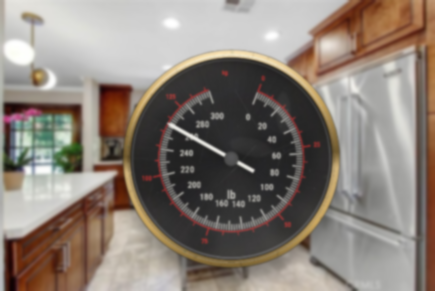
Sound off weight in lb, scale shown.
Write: 260 lb
